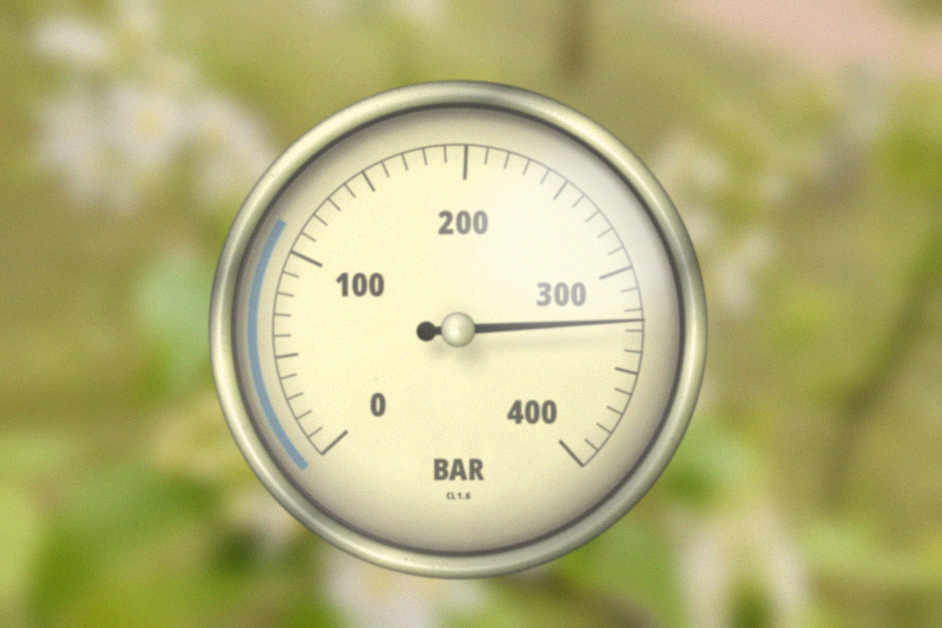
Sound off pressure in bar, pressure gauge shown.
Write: 325 bar
